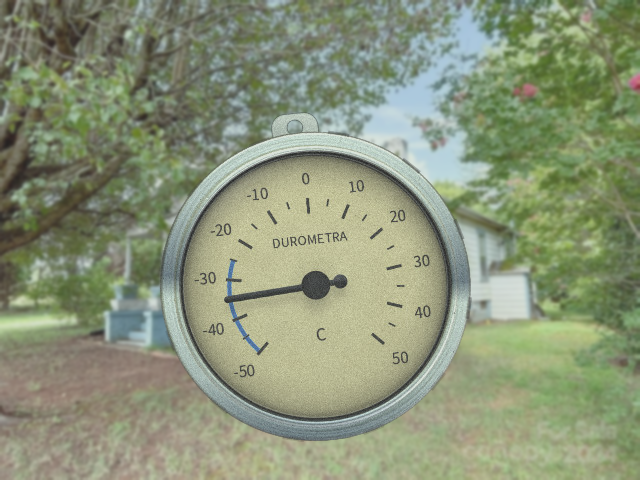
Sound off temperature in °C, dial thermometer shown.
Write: -35 °C
